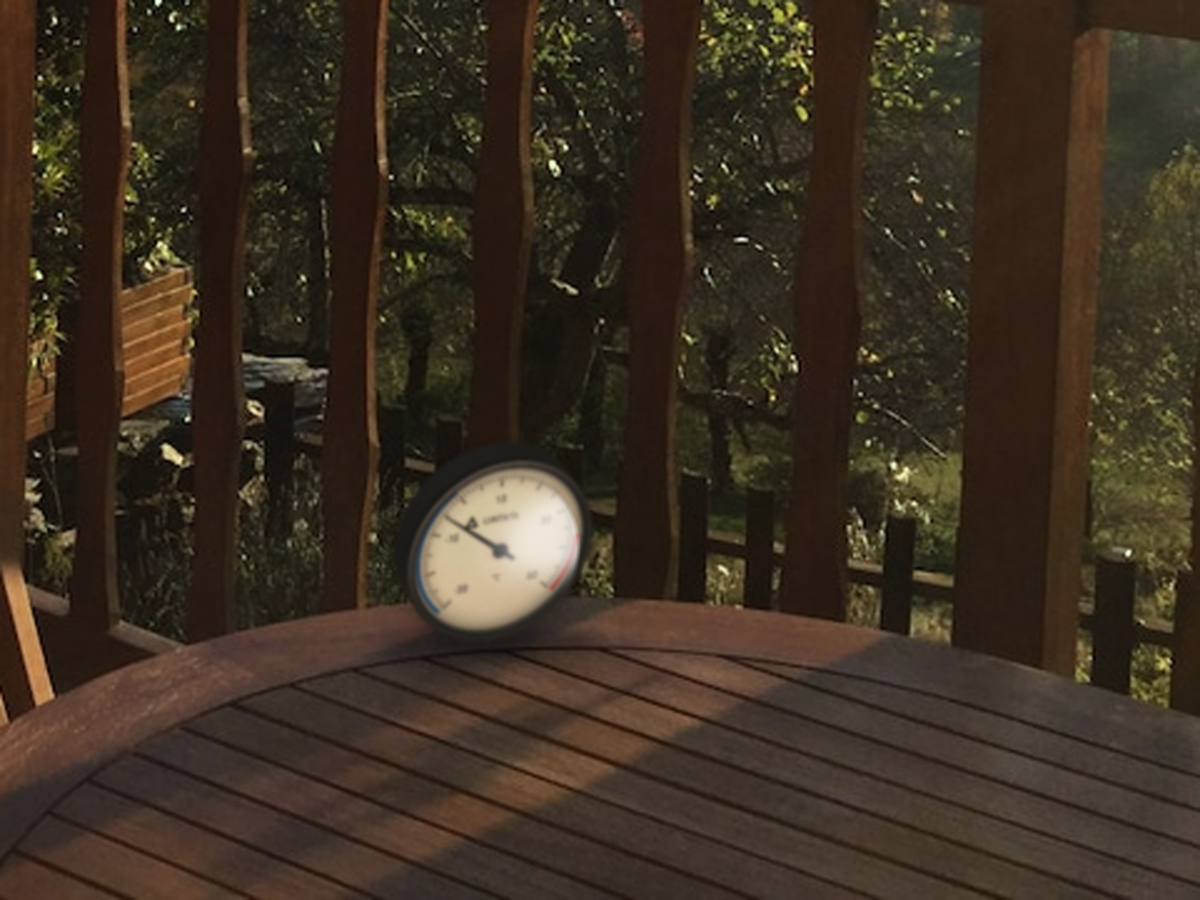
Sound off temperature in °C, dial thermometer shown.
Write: -5 °C
